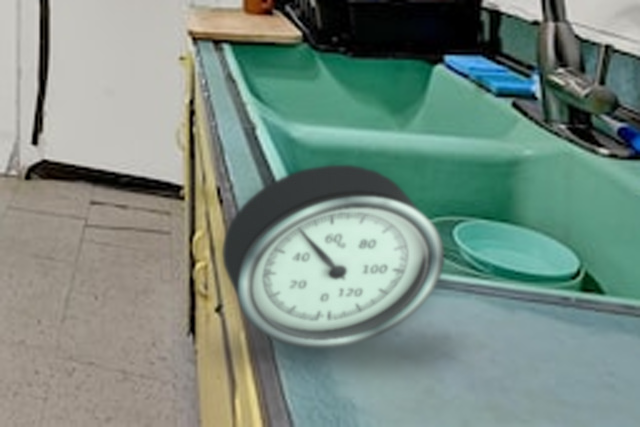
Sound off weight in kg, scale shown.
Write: 50 kg
